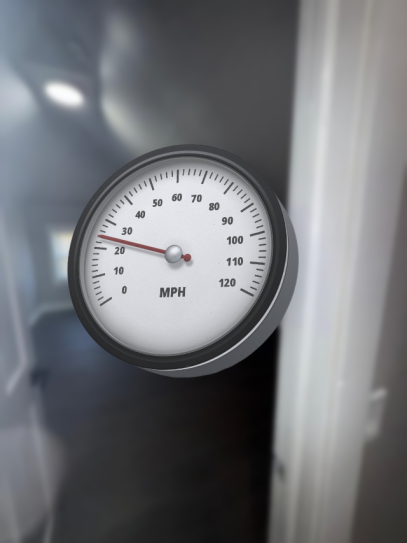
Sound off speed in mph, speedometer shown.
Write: 24 mph
